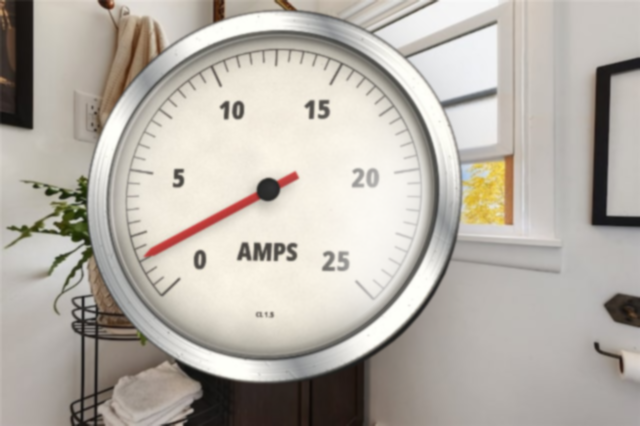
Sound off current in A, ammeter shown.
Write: 1.5 A
